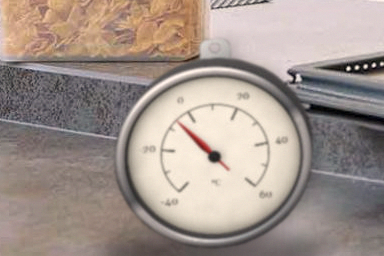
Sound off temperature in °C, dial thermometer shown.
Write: -5 °C
